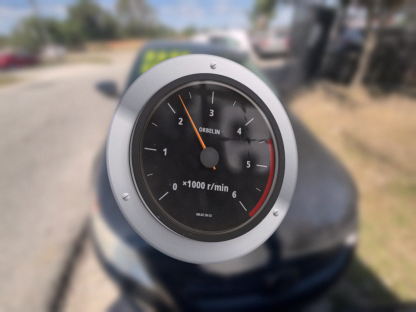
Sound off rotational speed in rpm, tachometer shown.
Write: 2250 rpm
